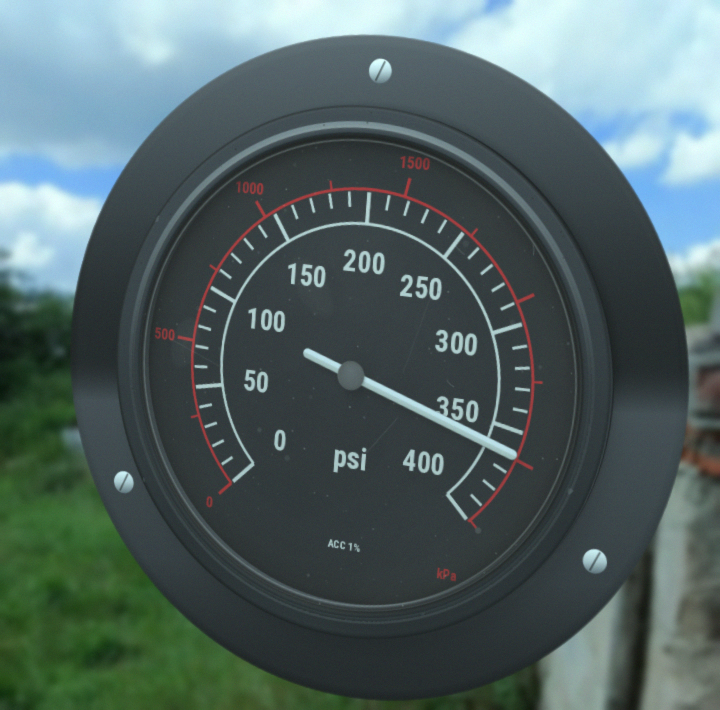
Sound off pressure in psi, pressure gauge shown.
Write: 360 psi
